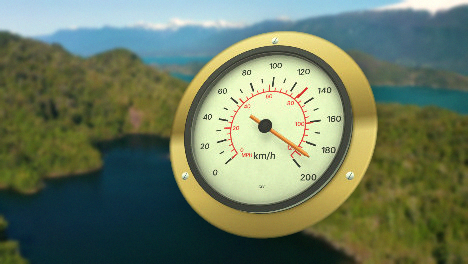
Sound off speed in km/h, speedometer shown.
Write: 190 km/h
